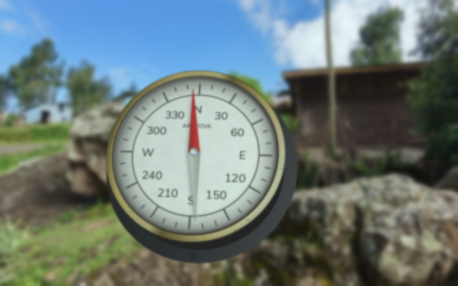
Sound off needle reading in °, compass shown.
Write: 355 °
